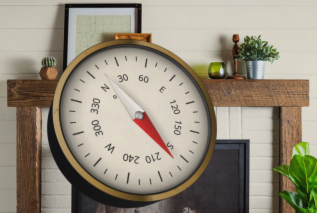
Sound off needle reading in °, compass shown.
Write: 190 °
